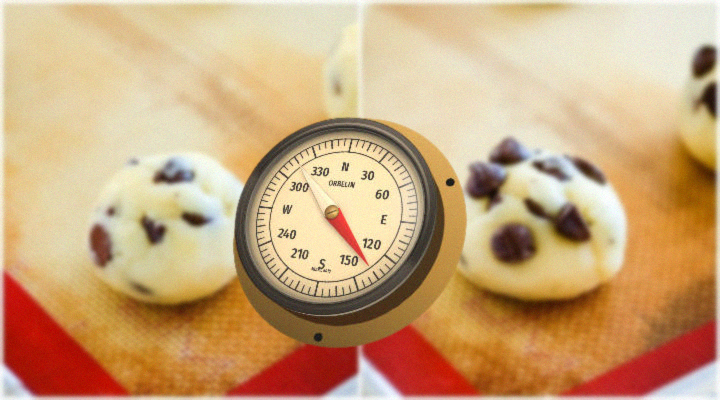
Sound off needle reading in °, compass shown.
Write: 135 °
